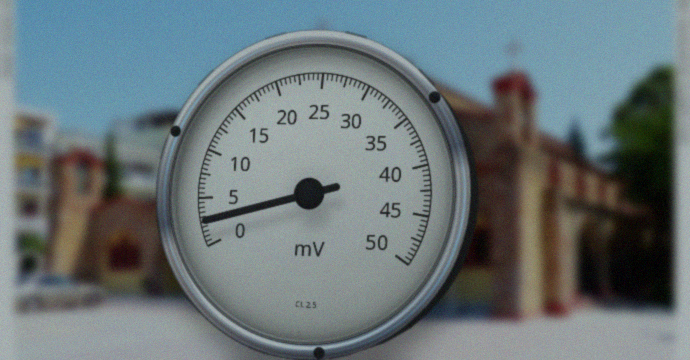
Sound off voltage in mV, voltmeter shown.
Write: 2.5 mV
